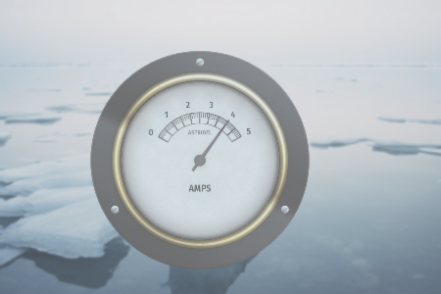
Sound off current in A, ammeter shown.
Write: 4 A
